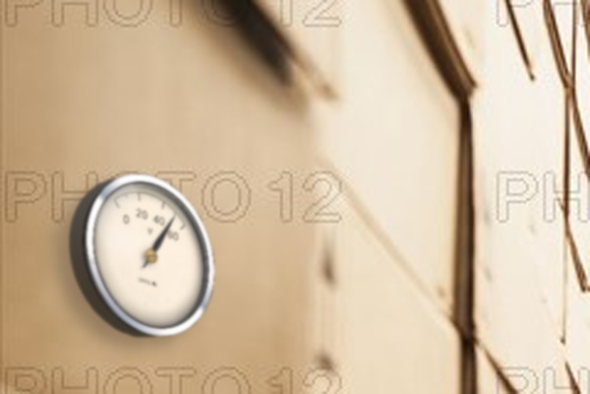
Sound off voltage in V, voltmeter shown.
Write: 50 V
